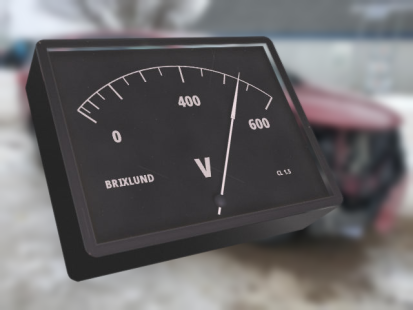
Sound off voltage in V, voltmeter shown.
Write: 525 V
